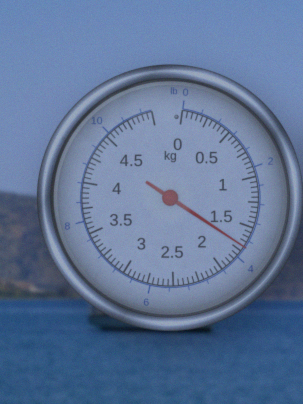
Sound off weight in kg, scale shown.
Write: 1.7 kg
